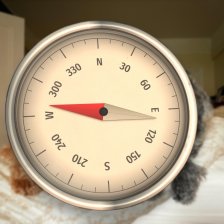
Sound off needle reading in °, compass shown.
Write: 280 °
